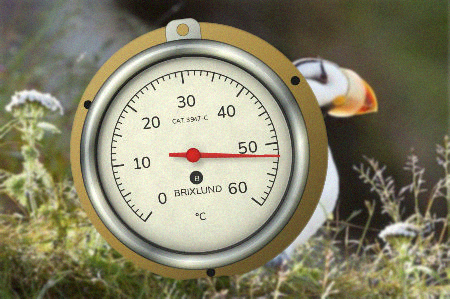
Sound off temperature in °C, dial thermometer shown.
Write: 52 °C
